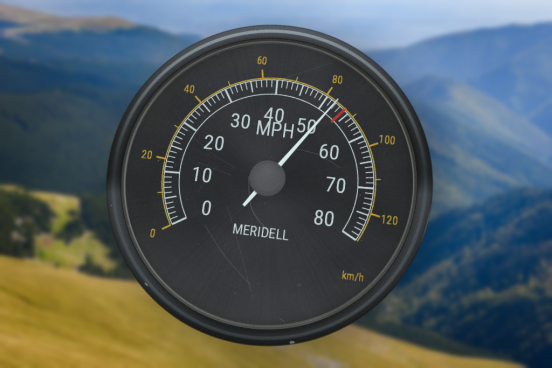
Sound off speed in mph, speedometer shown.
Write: 52 mph
